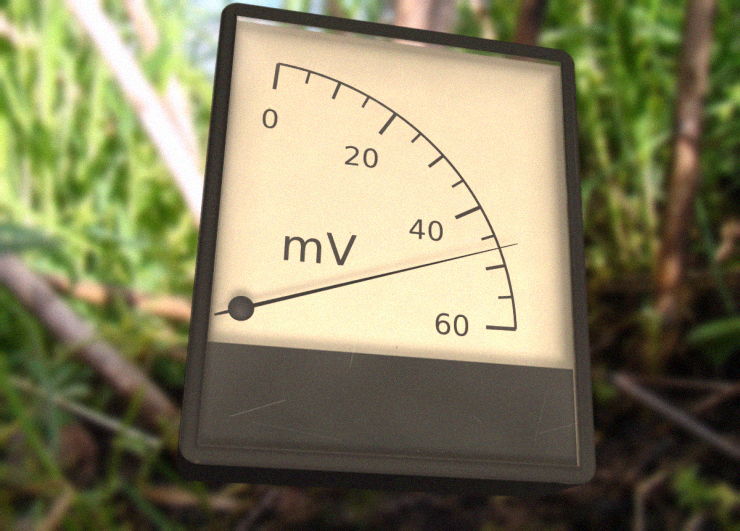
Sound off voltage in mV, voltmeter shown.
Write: 47.5 mV
